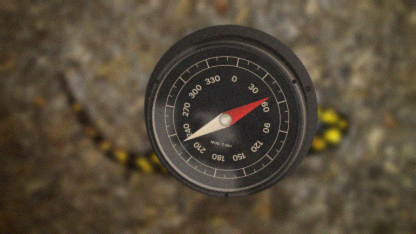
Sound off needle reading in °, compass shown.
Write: 50 °
